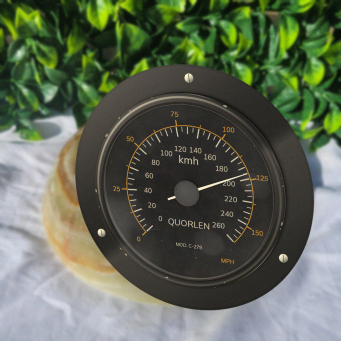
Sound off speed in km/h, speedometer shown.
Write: 195 km/h
